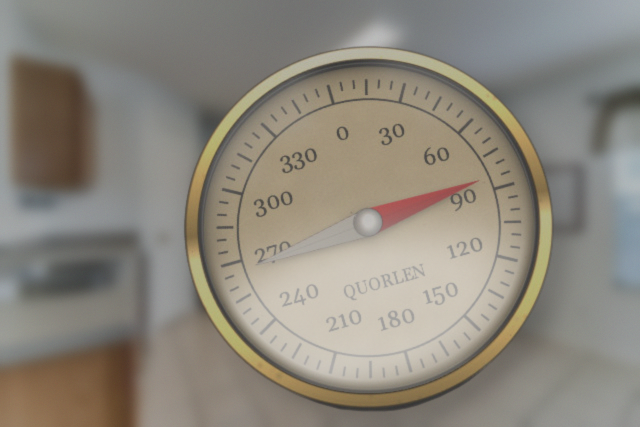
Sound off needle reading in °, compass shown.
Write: 85 °
